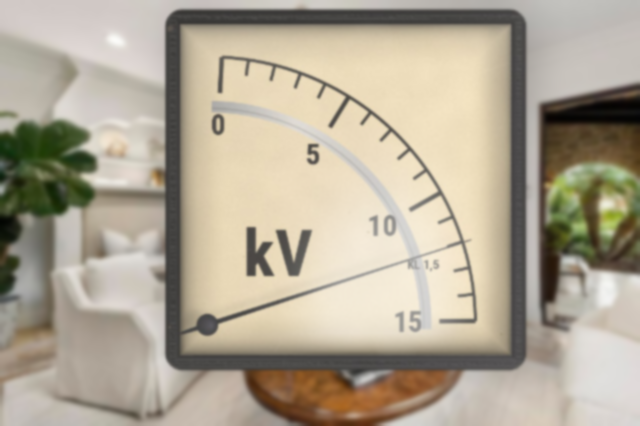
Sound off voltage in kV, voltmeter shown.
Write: 12 kV
